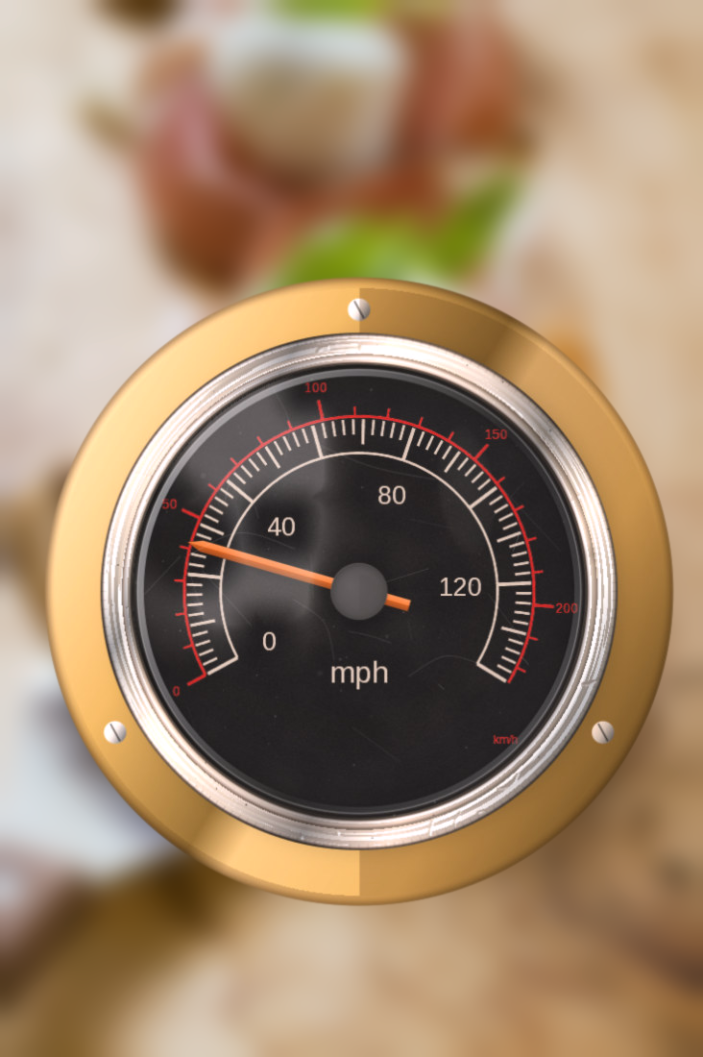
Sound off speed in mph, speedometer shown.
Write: 26 mph
